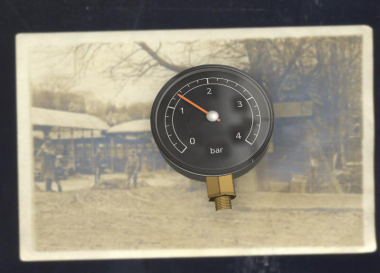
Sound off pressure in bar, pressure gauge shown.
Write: 1.3 bar
